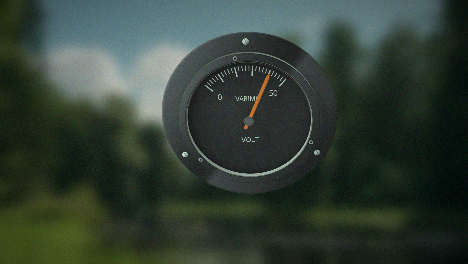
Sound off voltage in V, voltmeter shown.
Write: 40 V
